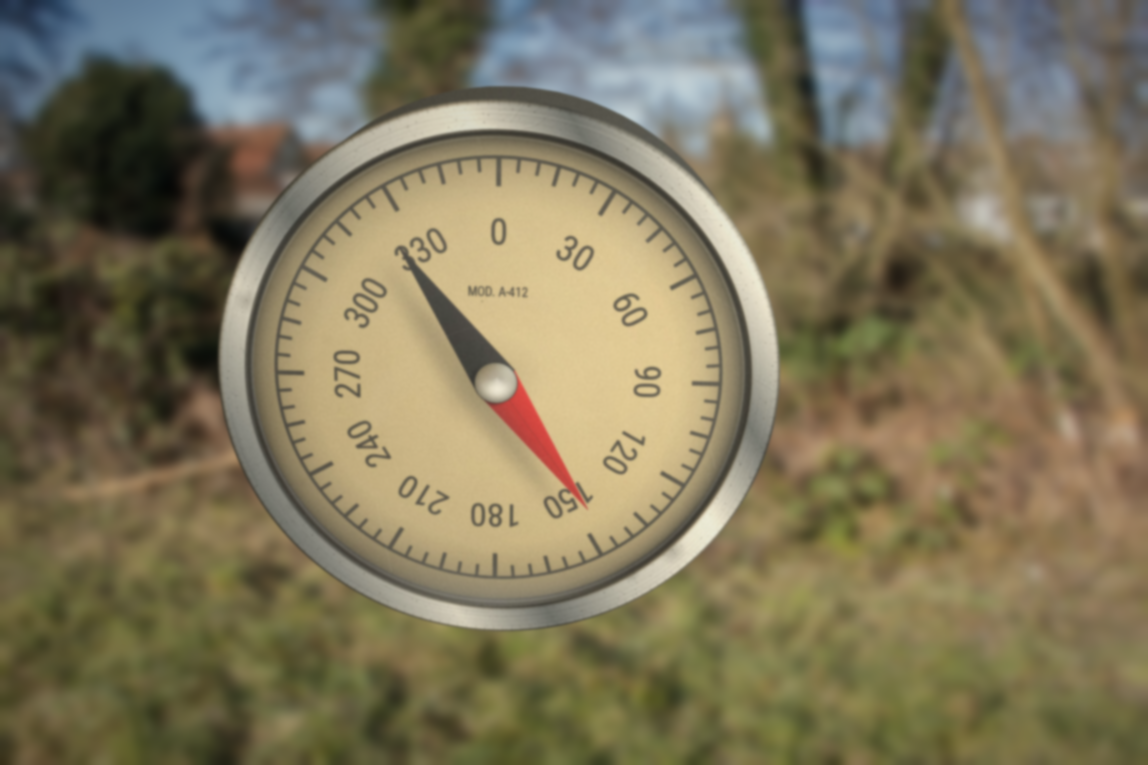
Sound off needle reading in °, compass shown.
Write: 145 °
